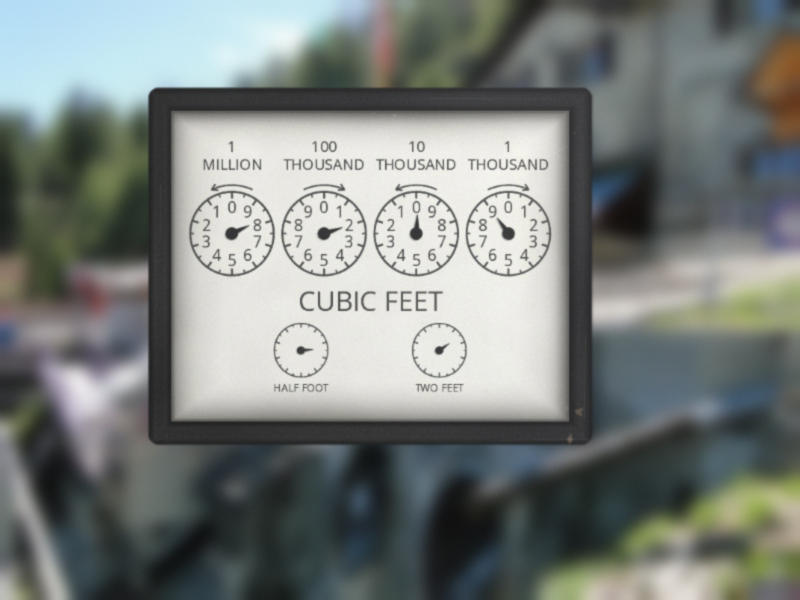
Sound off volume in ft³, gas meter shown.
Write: 819900 ft³
